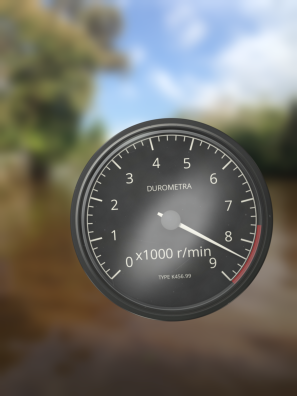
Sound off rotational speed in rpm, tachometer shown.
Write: 8400 rpm
